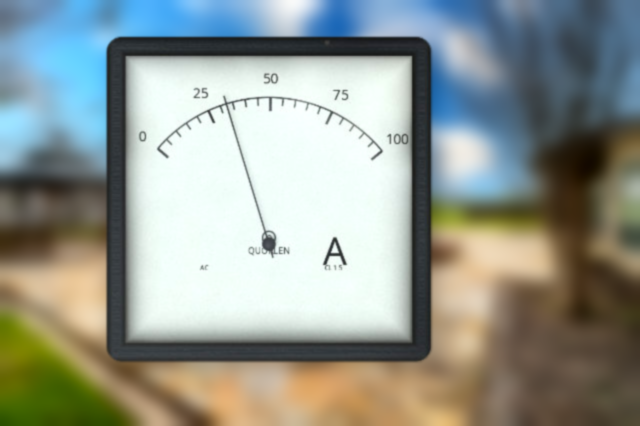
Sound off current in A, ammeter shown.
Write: 32.5 A
